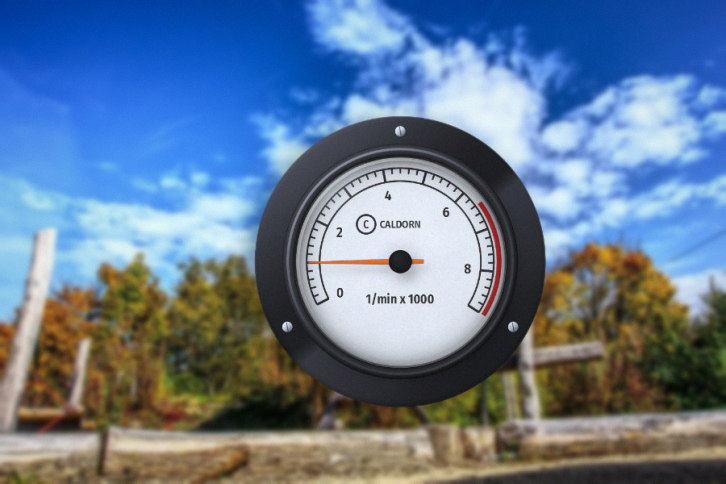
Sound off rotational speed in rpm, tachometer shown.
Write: 1000 rpm
